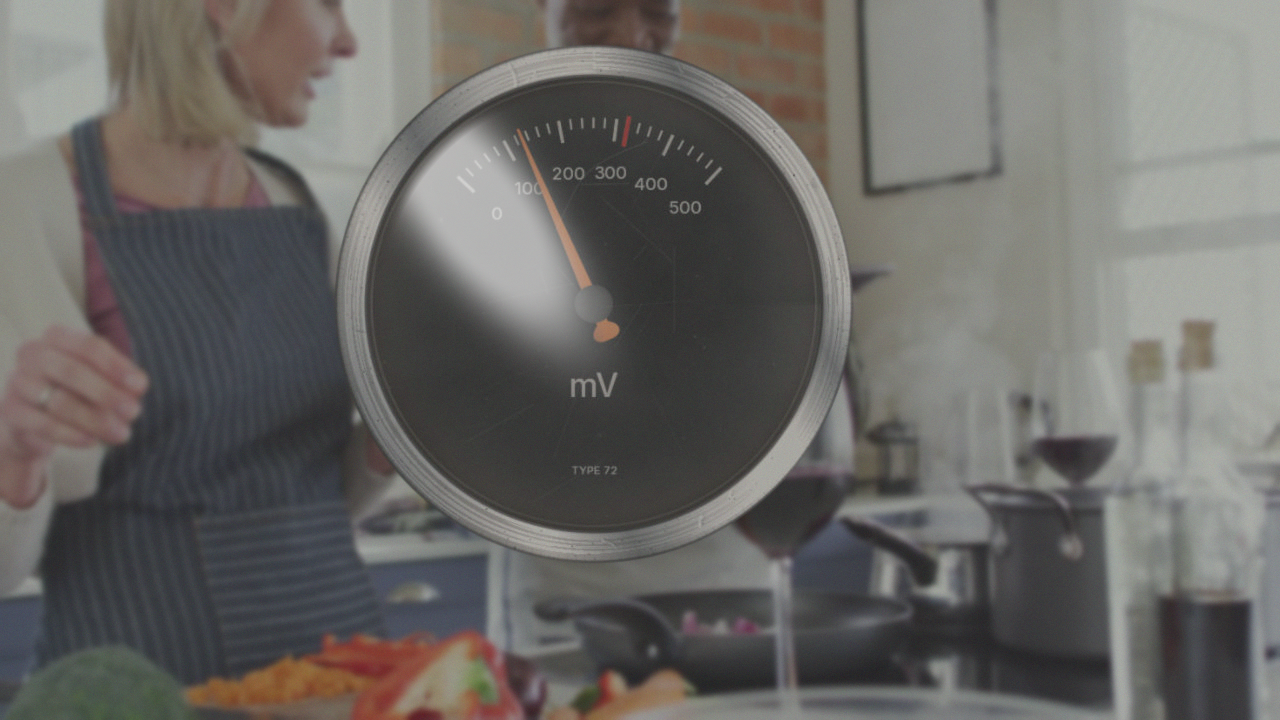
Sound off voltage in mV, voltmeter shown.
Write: 130 mV
